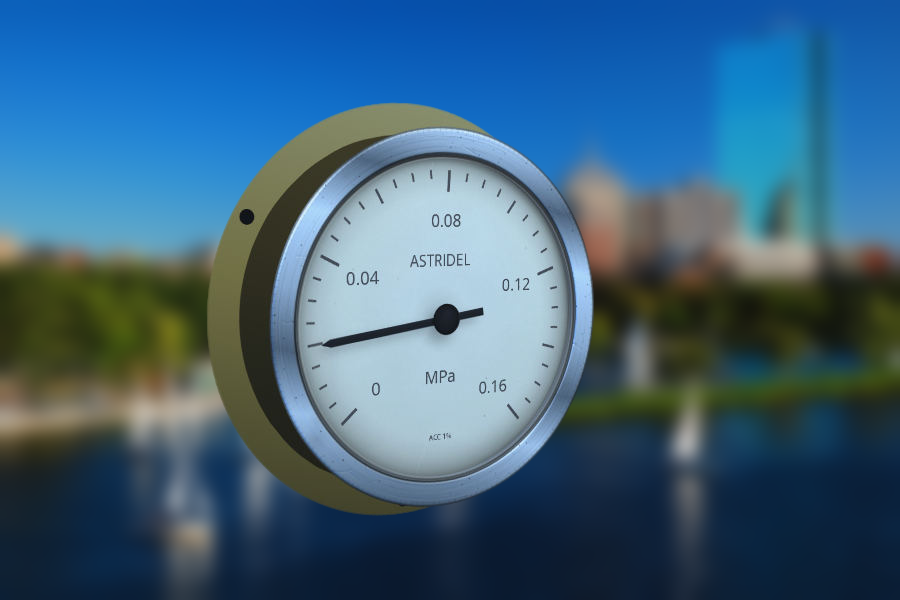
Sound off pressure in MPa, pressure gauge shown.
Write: 0.02 MPa
